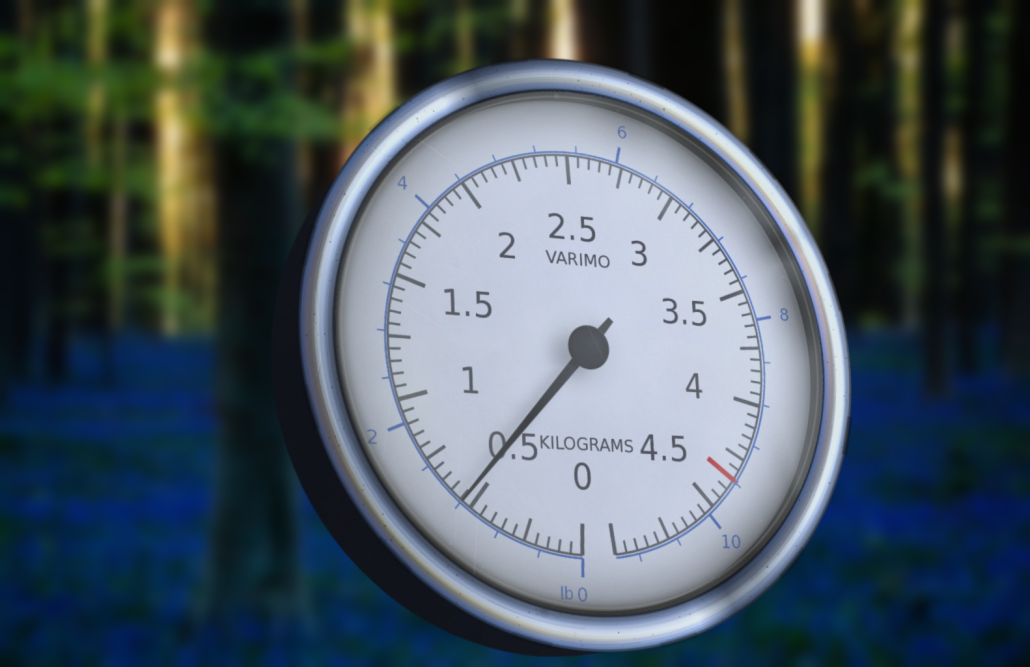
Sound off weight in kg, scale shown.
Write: 0.55 kg
